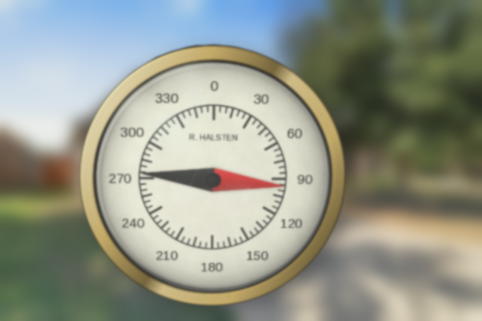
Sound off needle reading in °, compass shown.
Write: 95 °
